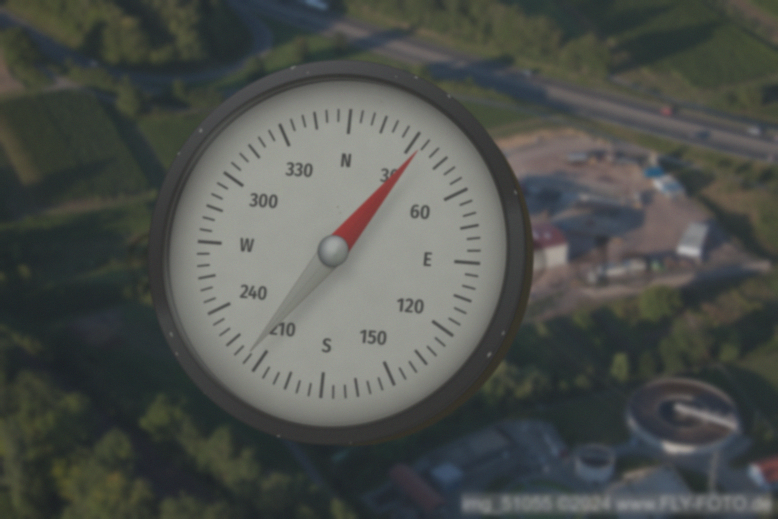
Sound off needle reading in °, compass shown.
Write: 35 °
